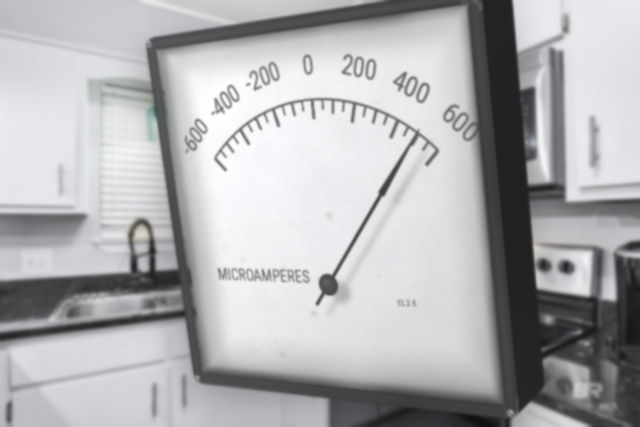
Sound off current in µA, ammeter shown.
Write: 500 µA
